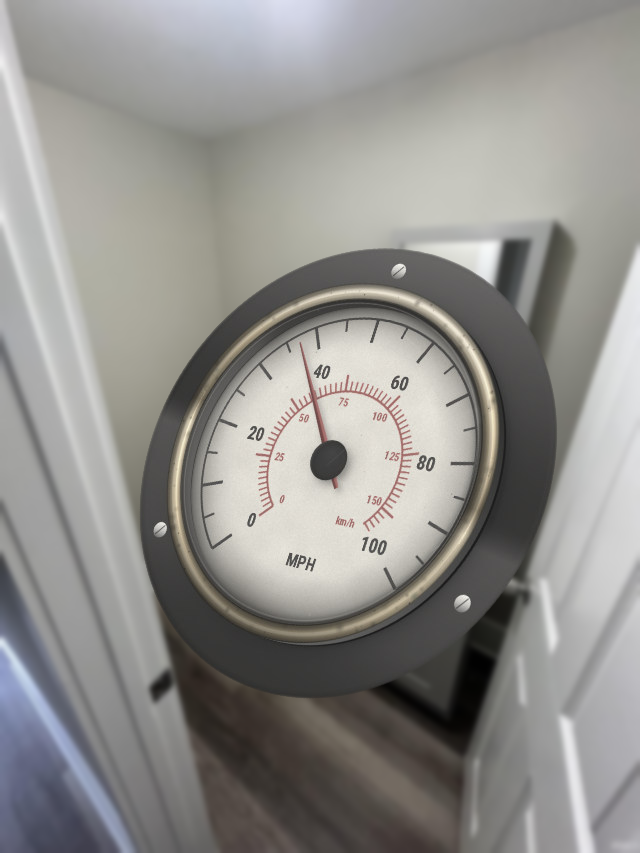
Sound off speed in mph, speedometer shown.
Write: 37.5 mph
